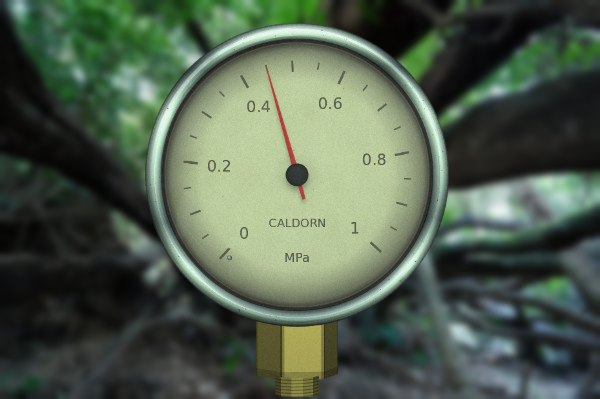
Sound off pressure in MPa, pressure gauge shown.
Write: 0.45 MPa
